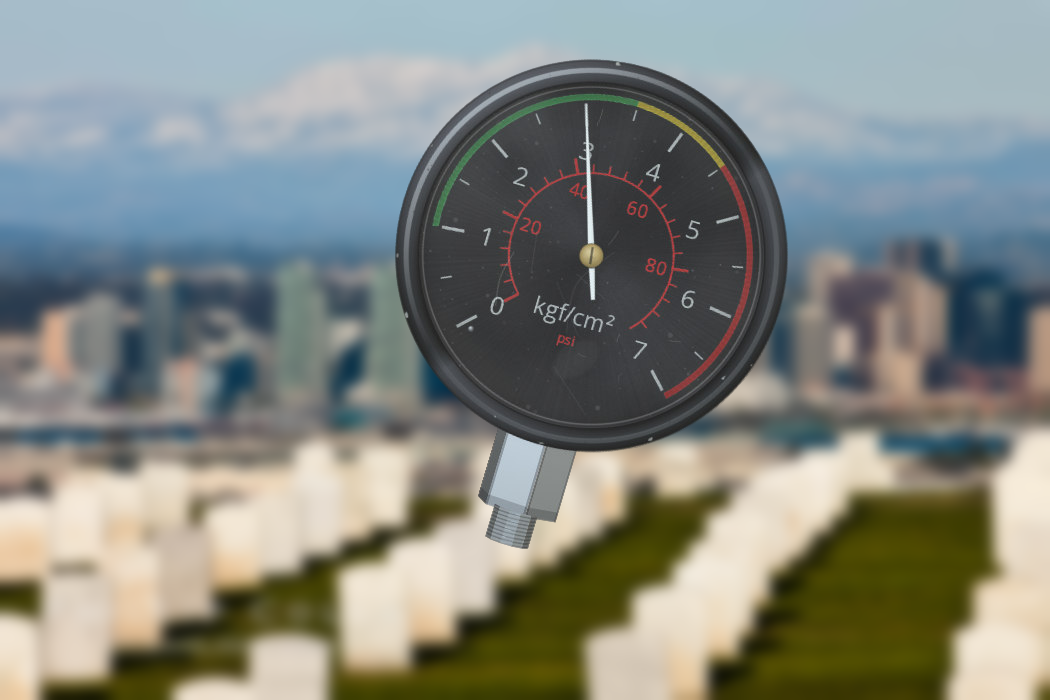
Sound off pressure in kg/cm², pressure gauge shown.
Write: 3 kg/cm²
